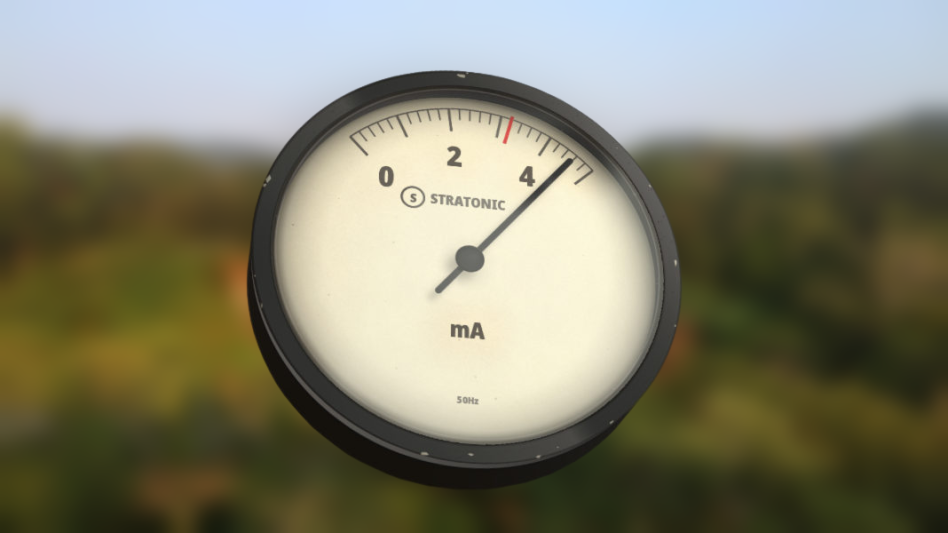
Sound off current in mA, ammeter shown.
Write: 4.6 mA
